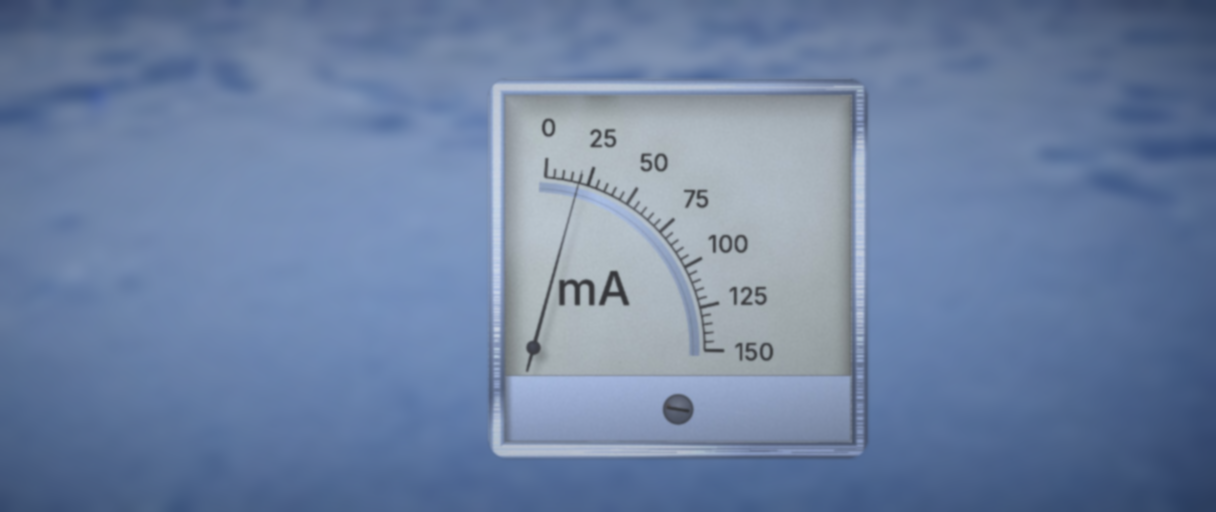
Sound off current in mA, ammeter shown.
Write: 20 mA
